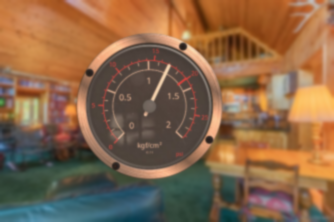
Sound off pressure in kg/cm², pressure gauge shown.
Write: 1.2 kg/cm²
